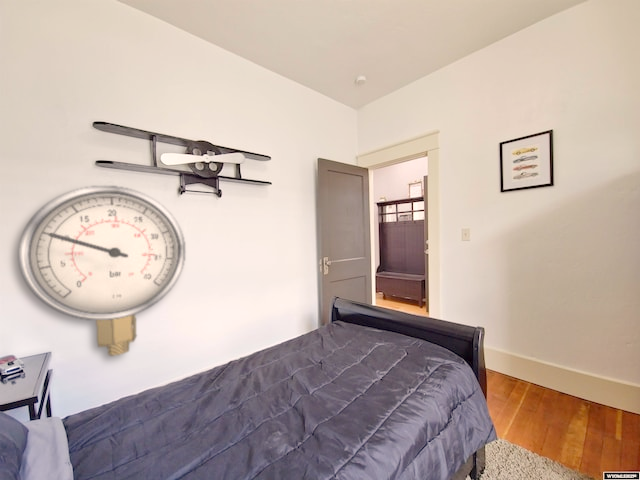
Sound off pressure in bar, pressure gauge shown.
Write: 10 bar
